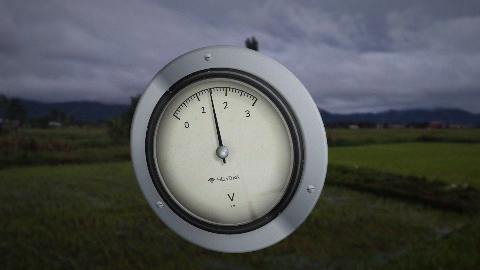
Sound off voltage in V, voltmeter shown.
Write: 1.5 V
